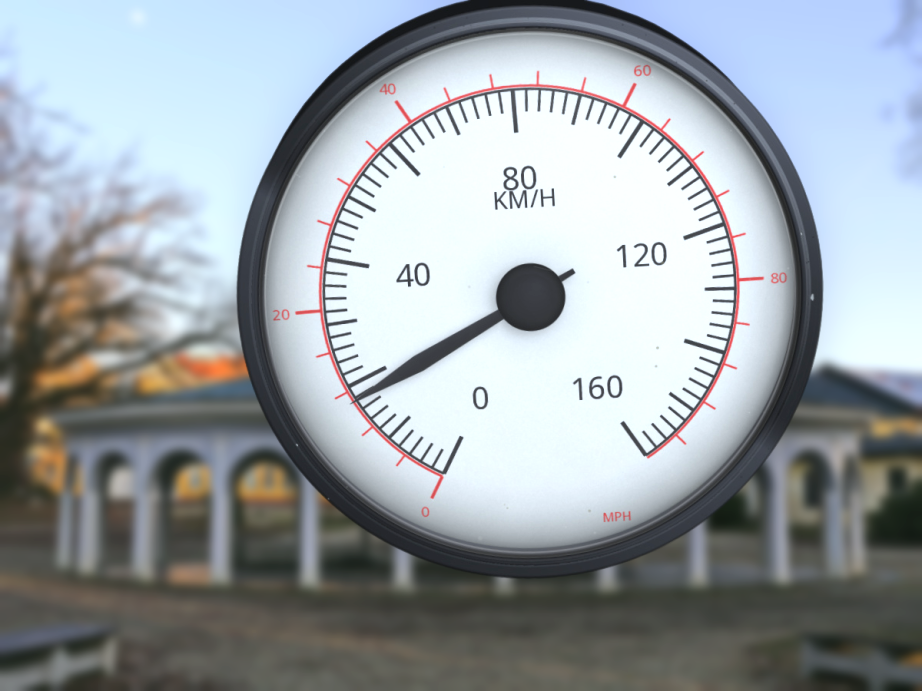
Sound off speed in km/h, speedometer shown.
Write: 18 km/h
